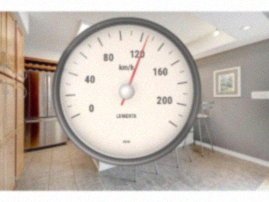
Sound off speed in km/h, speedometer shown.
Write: 125 km/h
